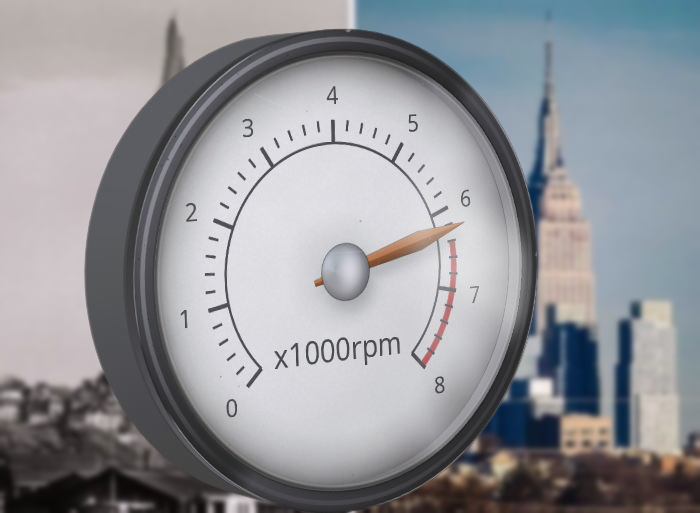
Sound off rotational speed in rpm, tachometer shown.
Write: 6200 rpm
